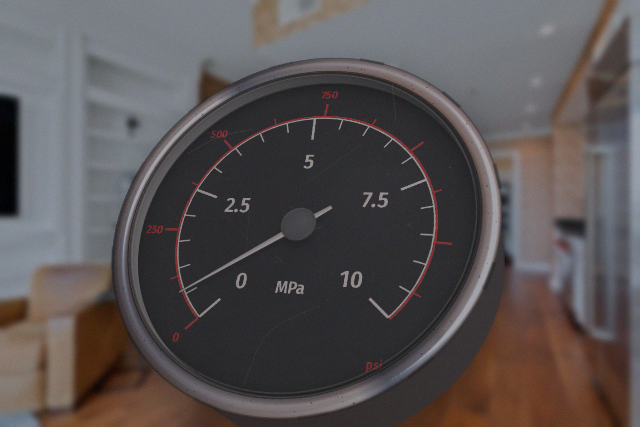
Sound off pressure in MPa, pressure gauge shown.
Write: 0.5 MPa
